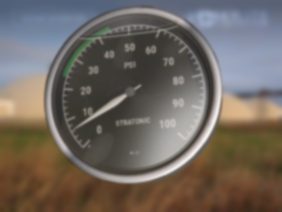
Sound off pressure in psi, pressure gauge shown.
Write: 6 psi
